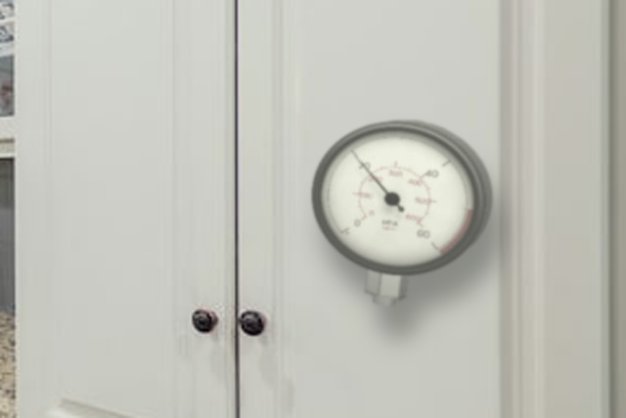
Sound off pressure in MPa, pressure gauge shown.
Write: 20 MPa
